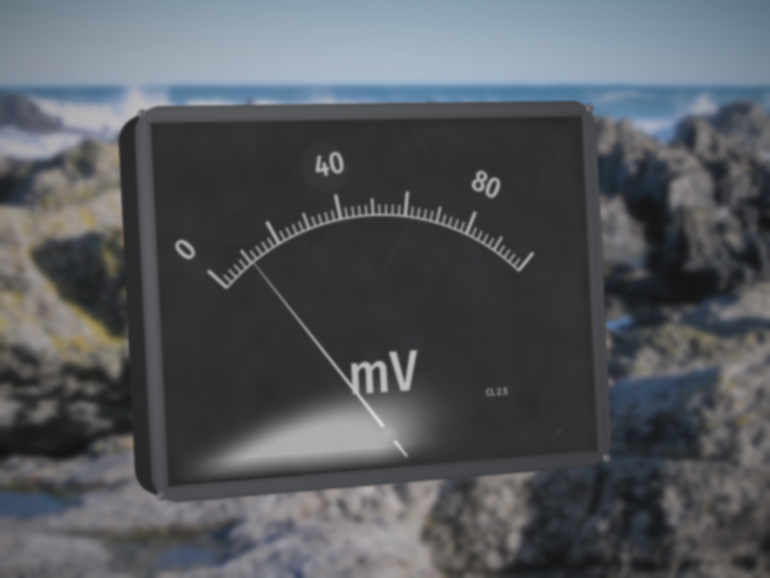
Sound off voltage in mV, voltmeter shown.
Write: 10 mV
